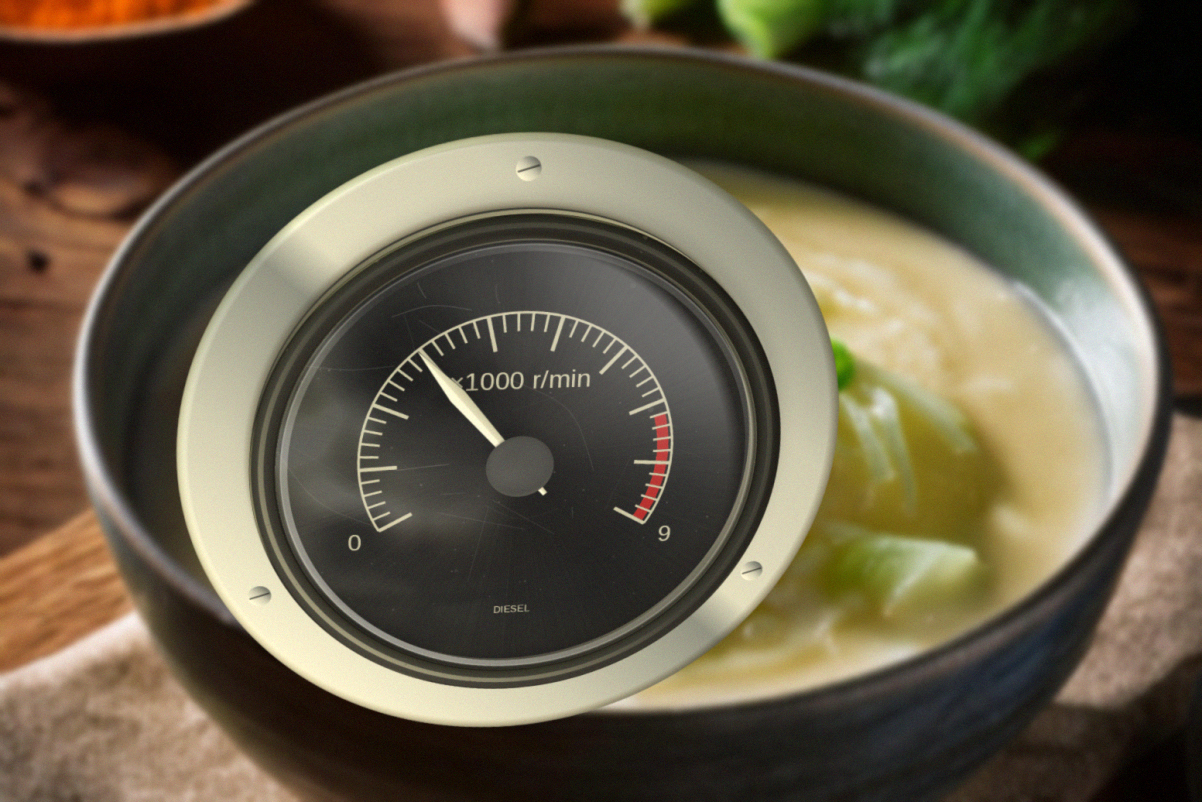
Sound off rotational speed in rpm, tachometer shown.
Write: 3000 rpm
